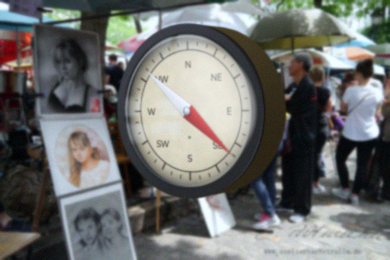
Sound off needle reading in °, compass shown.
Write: 130 °
